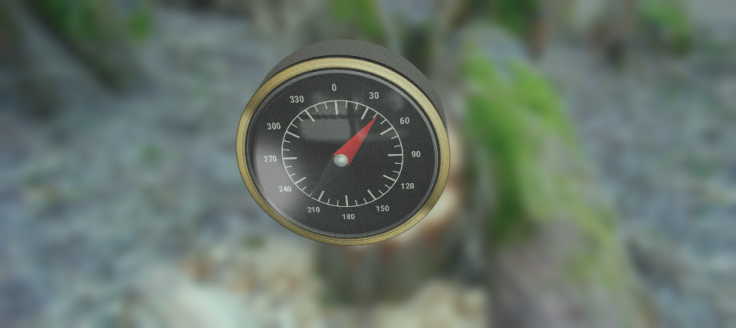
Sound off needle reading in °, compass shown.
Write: 40 °
